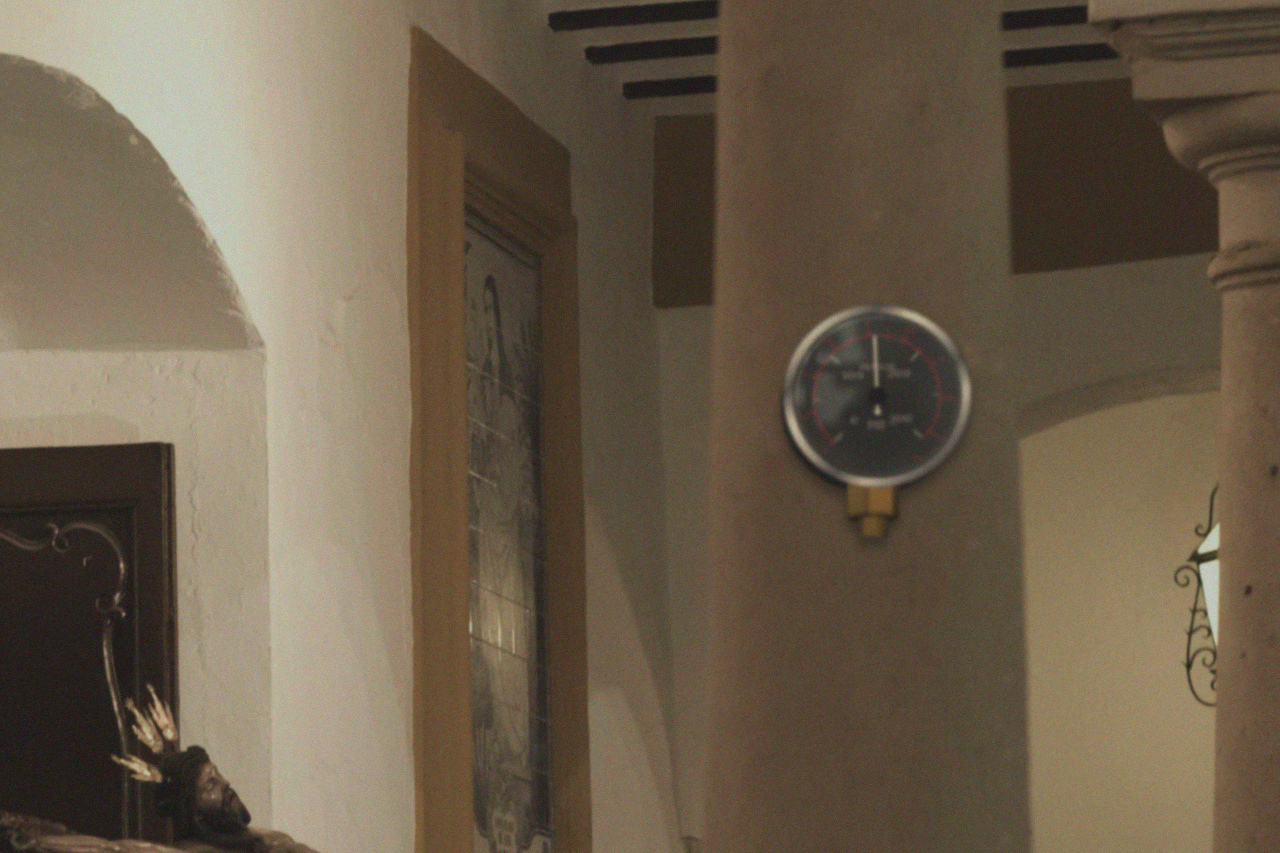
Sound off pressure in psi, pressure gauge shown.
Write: 150 psi
